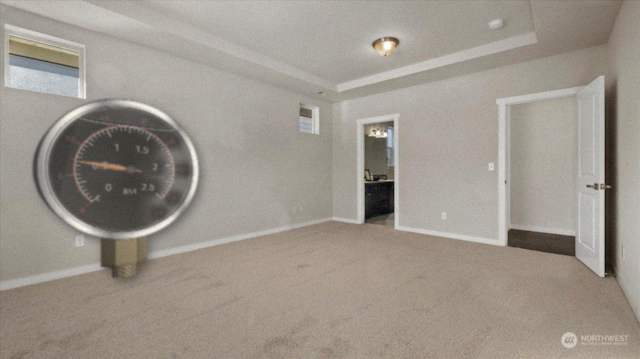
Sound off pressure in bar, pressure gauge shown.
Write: 0.5 bar
